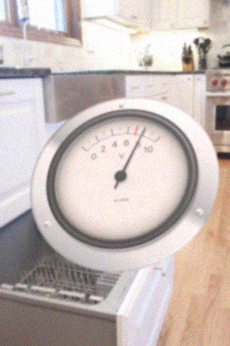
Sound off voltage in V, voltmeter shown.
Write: 8 V
